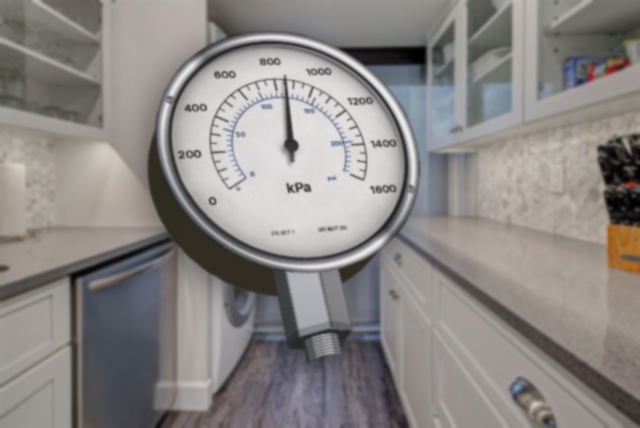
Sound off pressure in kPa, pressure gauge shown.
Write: 850 kPa
